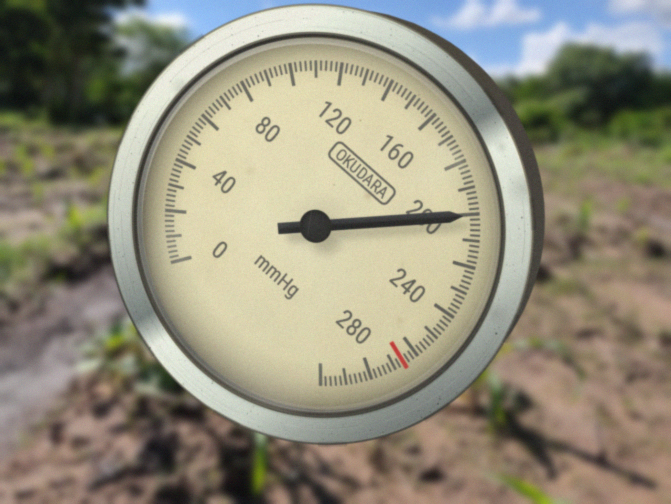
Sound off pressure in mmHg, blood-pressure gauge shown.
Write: 200 mmHg
